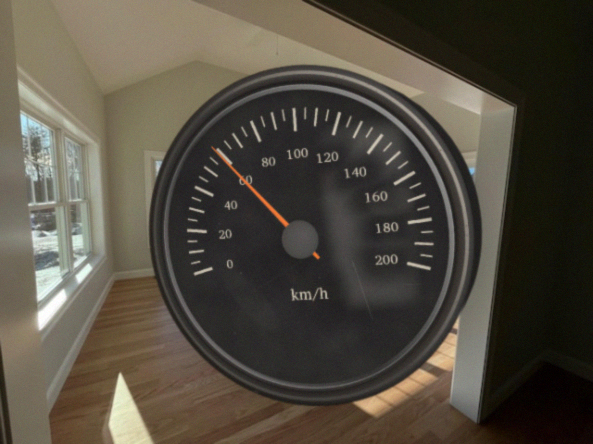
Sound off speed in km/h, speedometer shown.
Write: 60 km/h
